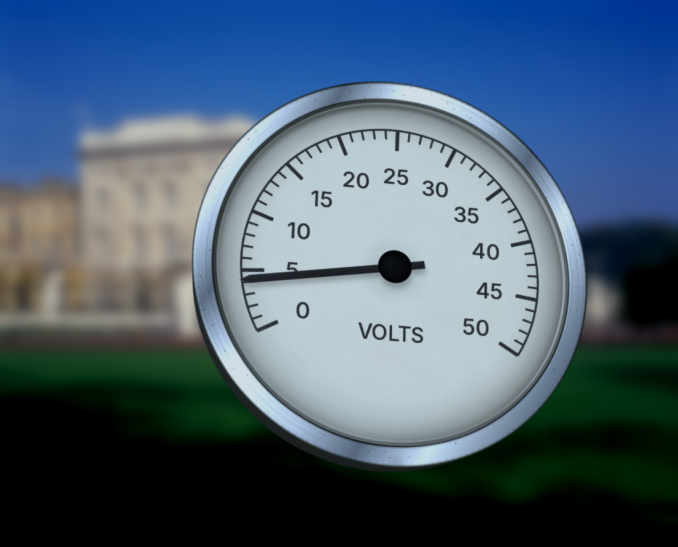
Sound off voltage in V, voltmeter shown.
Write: 4 V
